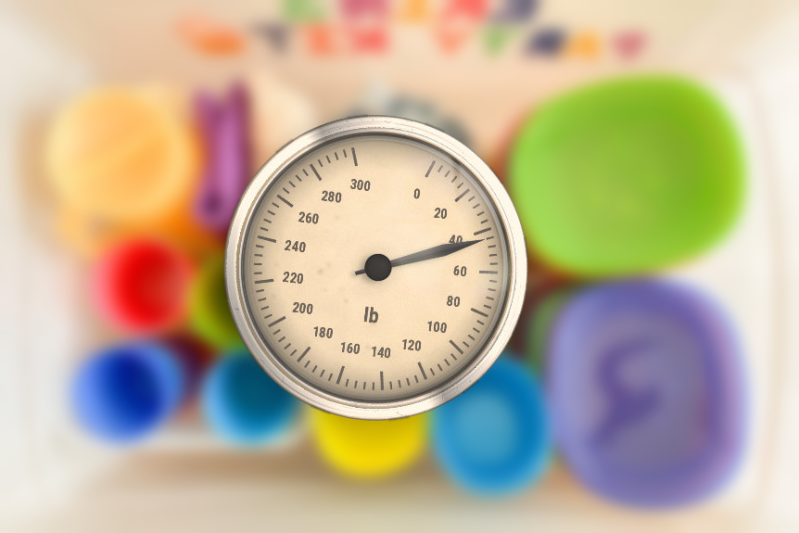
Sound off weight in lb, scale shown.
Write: 44 lb
